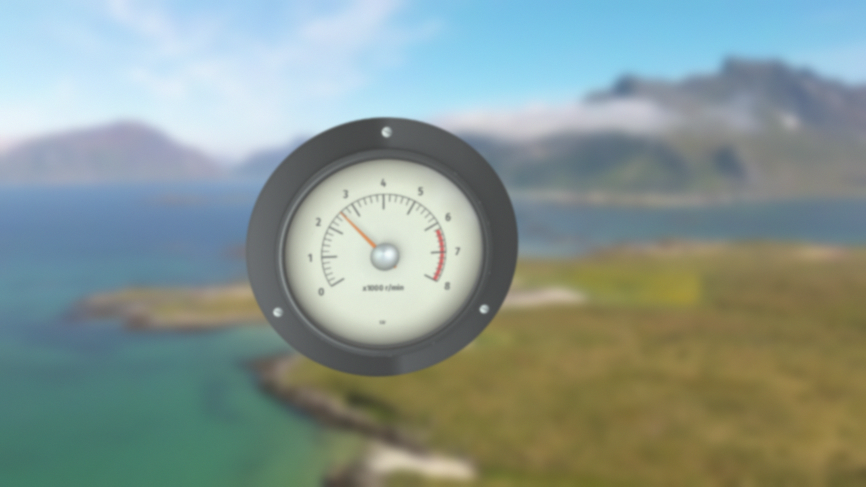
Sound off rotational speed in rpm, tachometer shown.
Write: 2600 rpm
